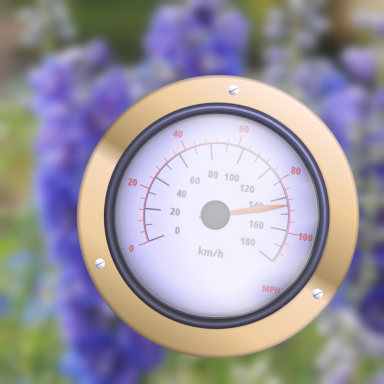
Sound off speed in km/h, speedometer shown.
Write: 145 km/h
